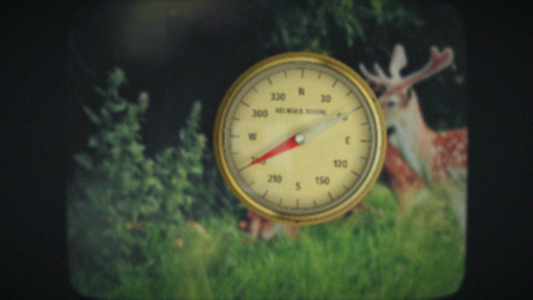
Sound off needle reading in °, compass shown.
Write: 240 °
